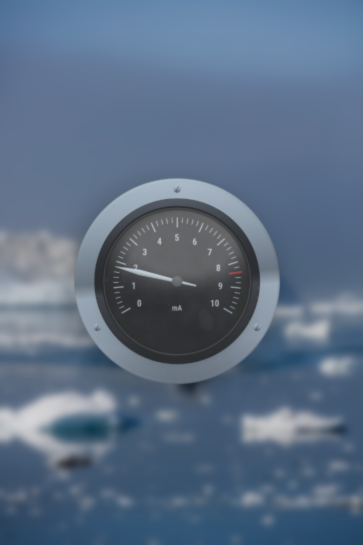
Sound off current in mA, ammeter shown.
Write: 1.8 mA
